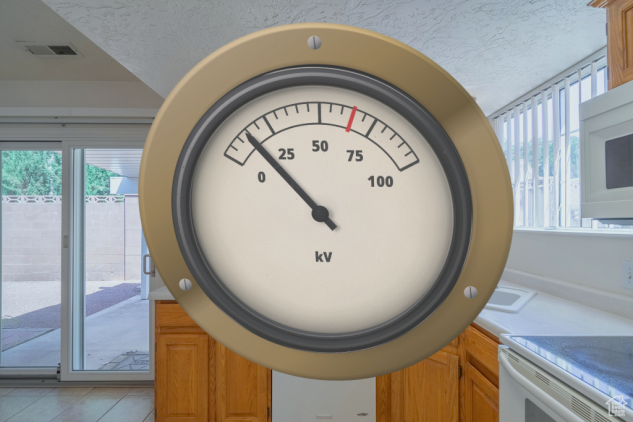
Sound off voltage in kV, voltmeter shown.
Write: 15 kV
